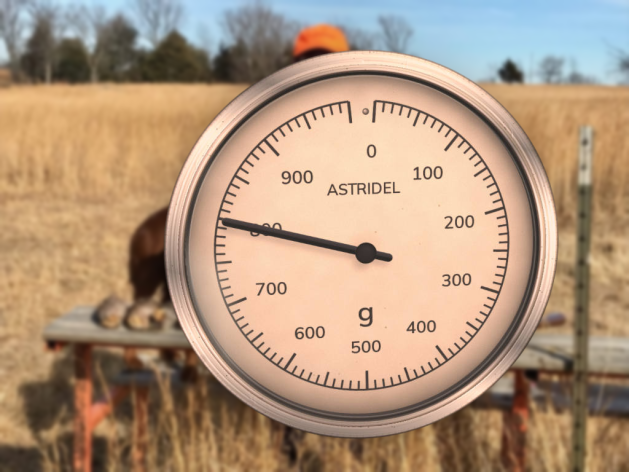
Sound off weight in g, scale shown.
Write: 800 g
